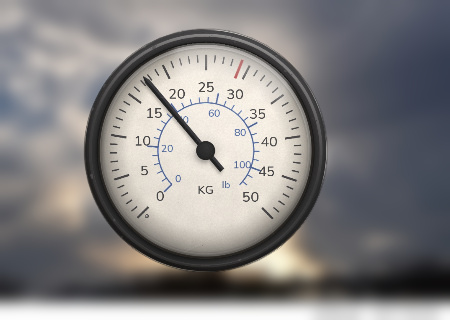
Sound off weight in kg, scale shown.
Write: 17.5 kg
